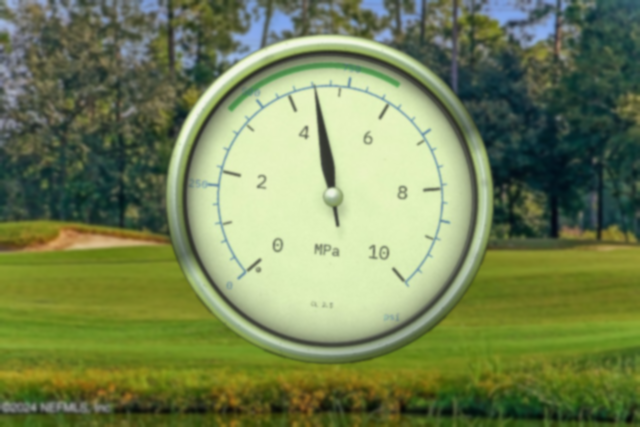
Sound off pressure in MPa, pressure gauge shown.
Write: 4.5 MPa
